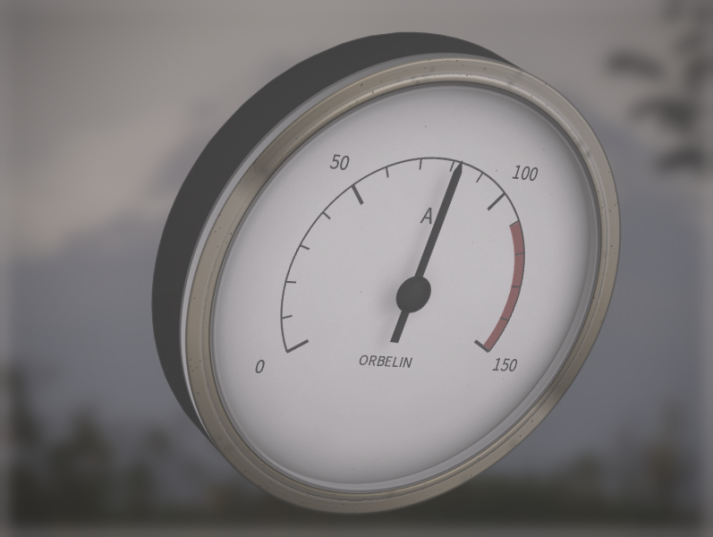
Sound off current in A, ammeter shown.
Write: 80 A
